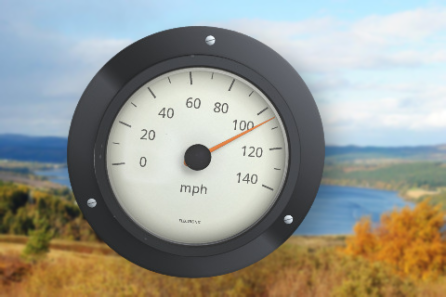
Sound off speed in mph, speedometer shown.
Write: 105 mph
